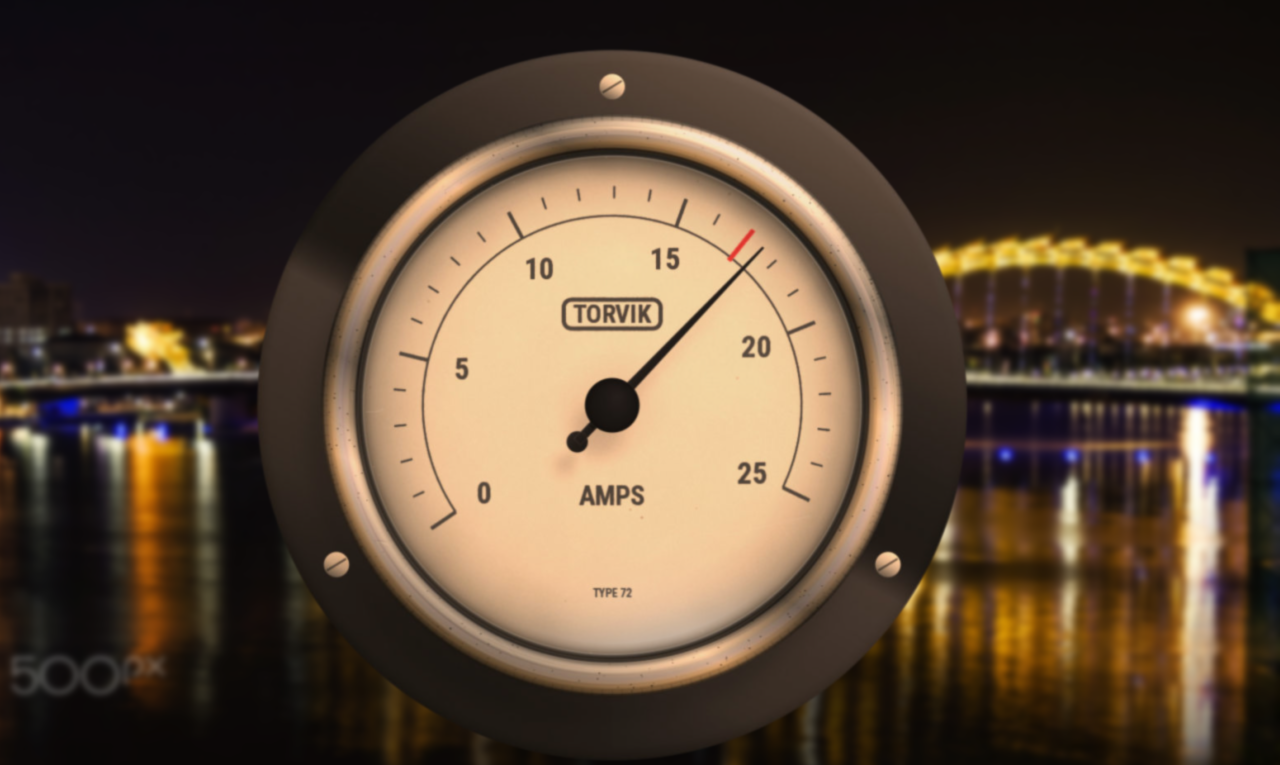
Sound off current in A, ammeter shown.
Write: 17.5 A
